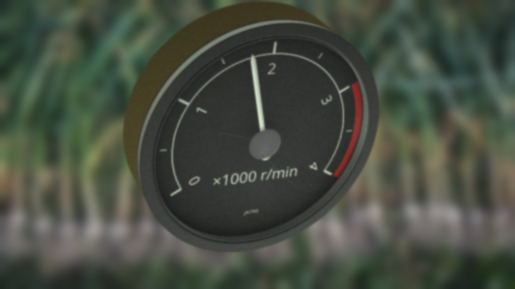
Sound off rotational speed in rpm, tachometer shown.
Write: 1750 rpm
